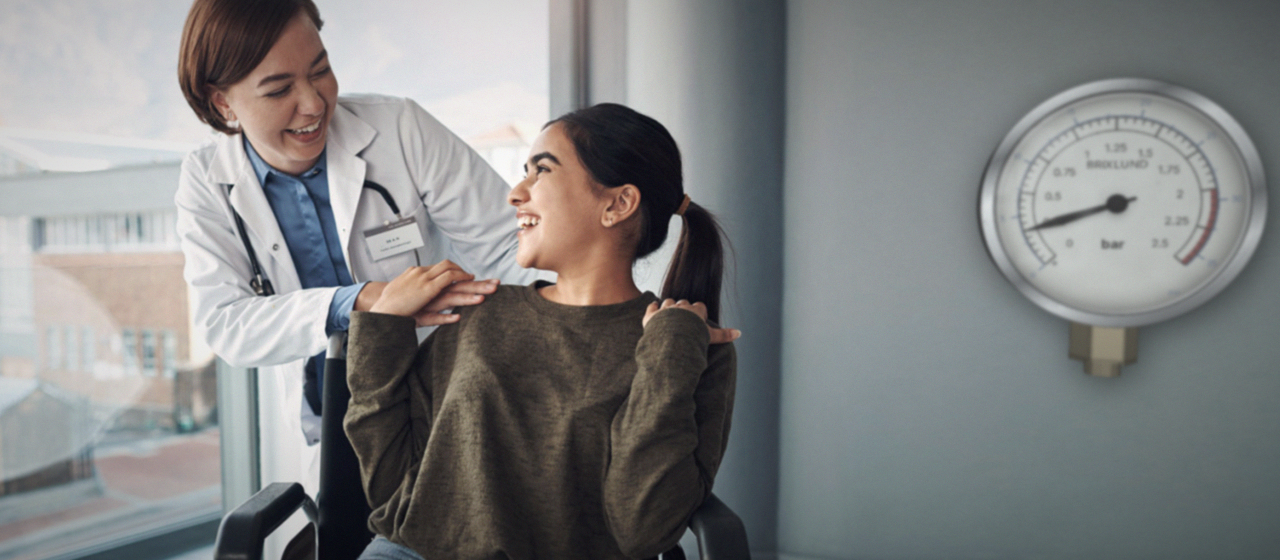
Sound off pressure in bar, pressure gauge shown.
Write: 0.25 bar
